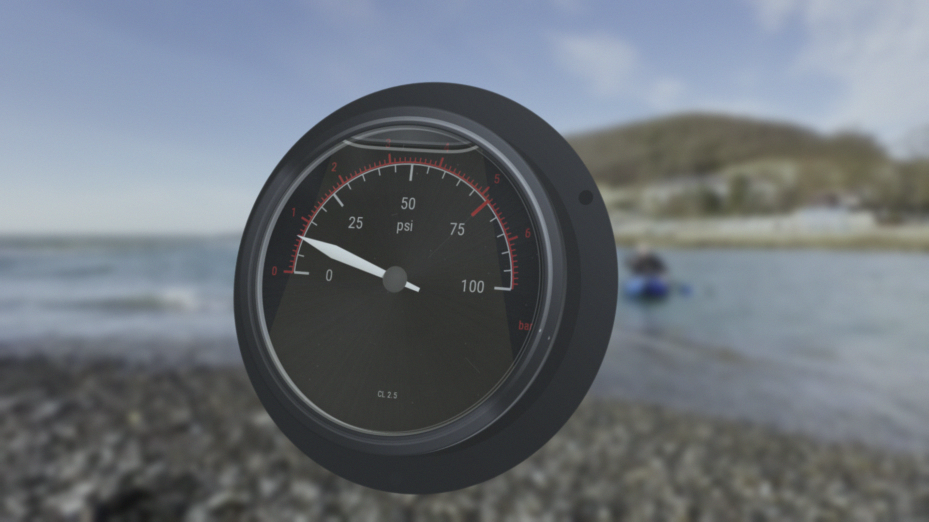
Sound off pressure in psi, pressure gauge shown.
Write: 10 psi
